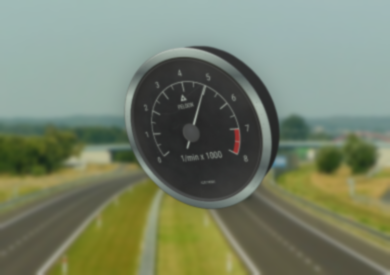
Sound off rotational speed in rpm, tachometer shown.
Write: 5000 rpm
